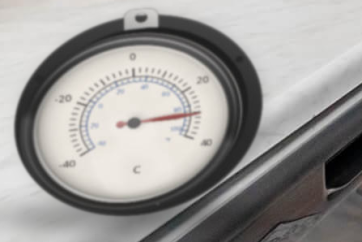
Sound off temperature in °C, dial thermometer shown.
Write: 30 °C
